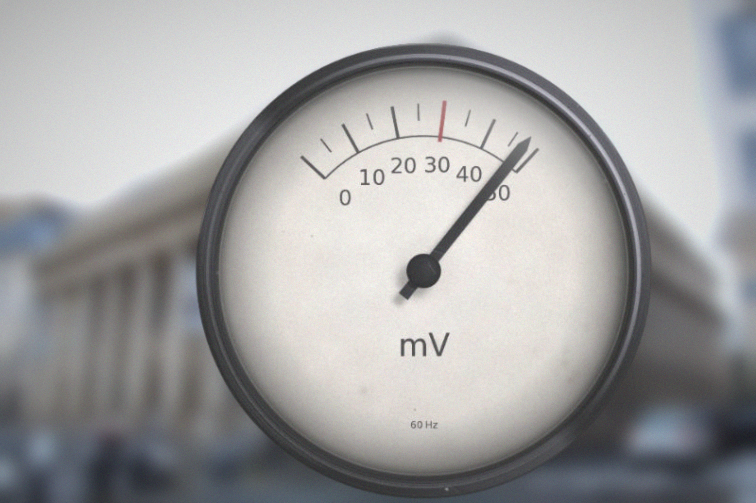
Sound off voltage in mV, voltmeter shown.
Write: 47.5 mV
